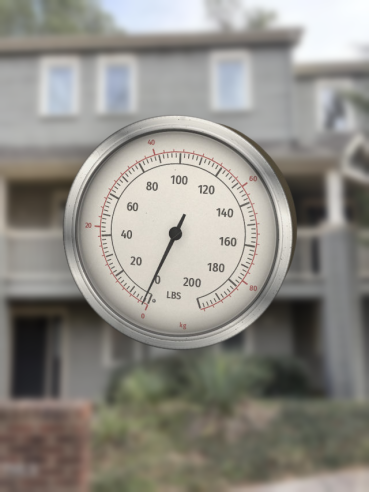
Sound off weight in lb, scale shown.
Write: 2 lb
